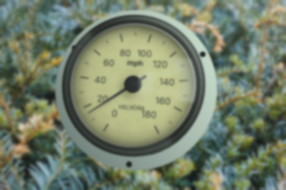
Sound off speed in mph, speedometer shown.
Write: 15 mph
